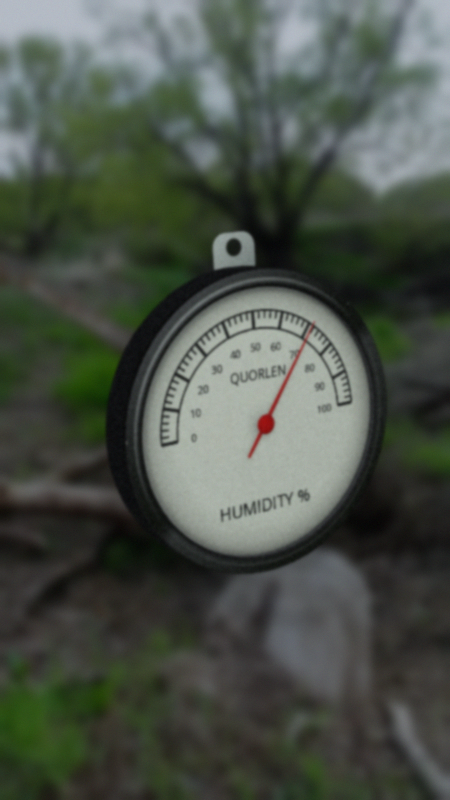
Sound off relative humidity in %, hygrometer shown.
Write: 70 %
